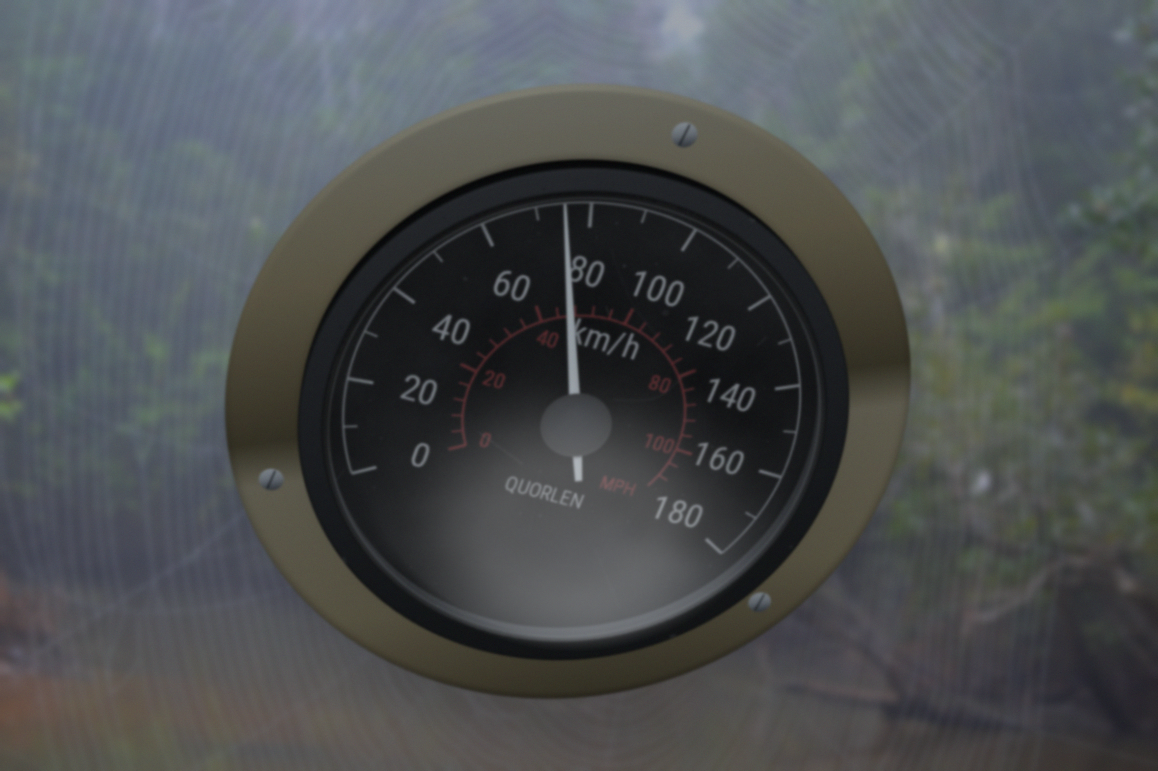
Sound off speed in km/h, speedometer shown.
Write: 75 km/h
